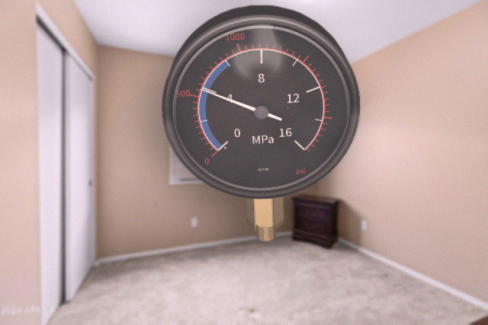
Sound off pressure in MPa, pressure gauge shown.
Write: 4 MPa
